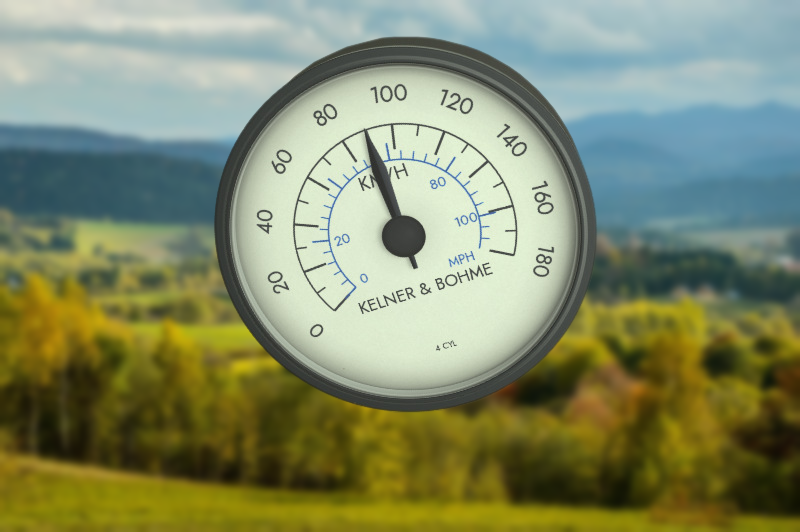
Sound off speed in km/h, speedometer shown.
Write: 90 km/h
